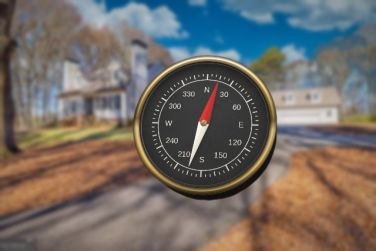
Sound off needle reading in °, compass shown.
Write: 15 °
